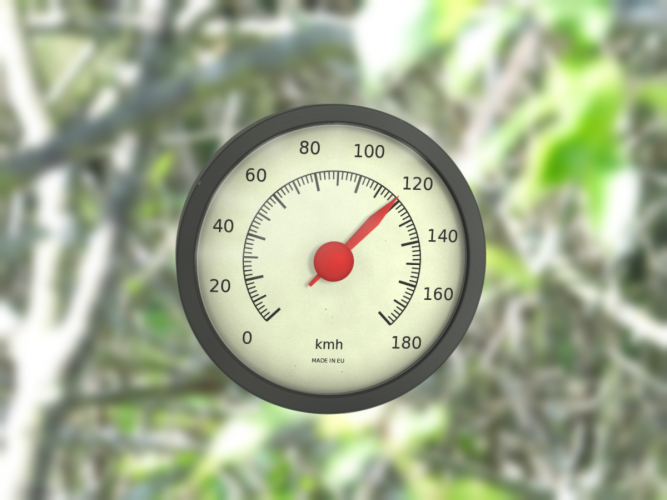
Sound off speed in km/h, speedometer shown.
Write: 118 km/h
